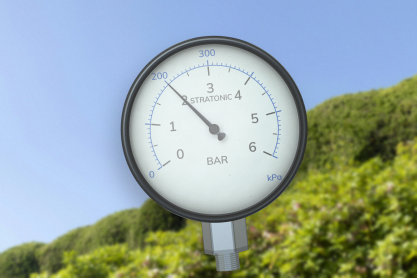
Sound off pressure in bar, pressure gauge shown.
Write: 2 bar
